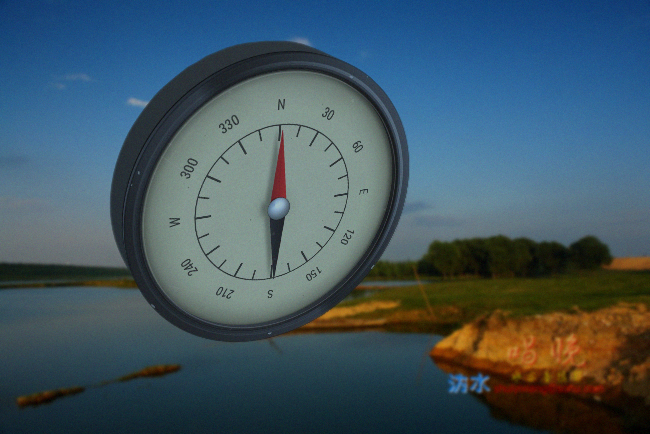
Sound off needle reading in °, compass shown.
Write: 0 °
